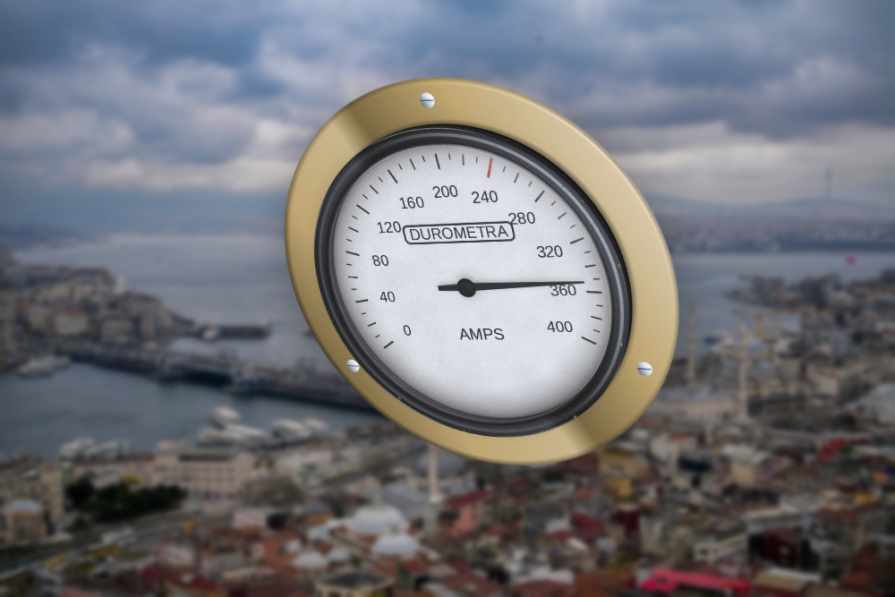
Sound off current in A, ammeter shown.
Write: 350 A
